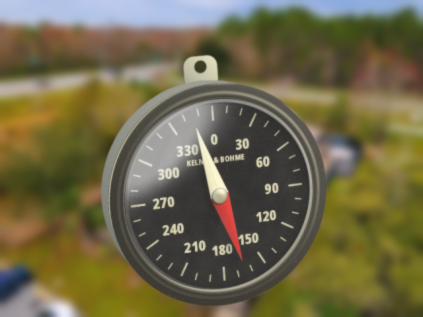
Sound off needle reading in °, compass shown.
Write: 165 °
